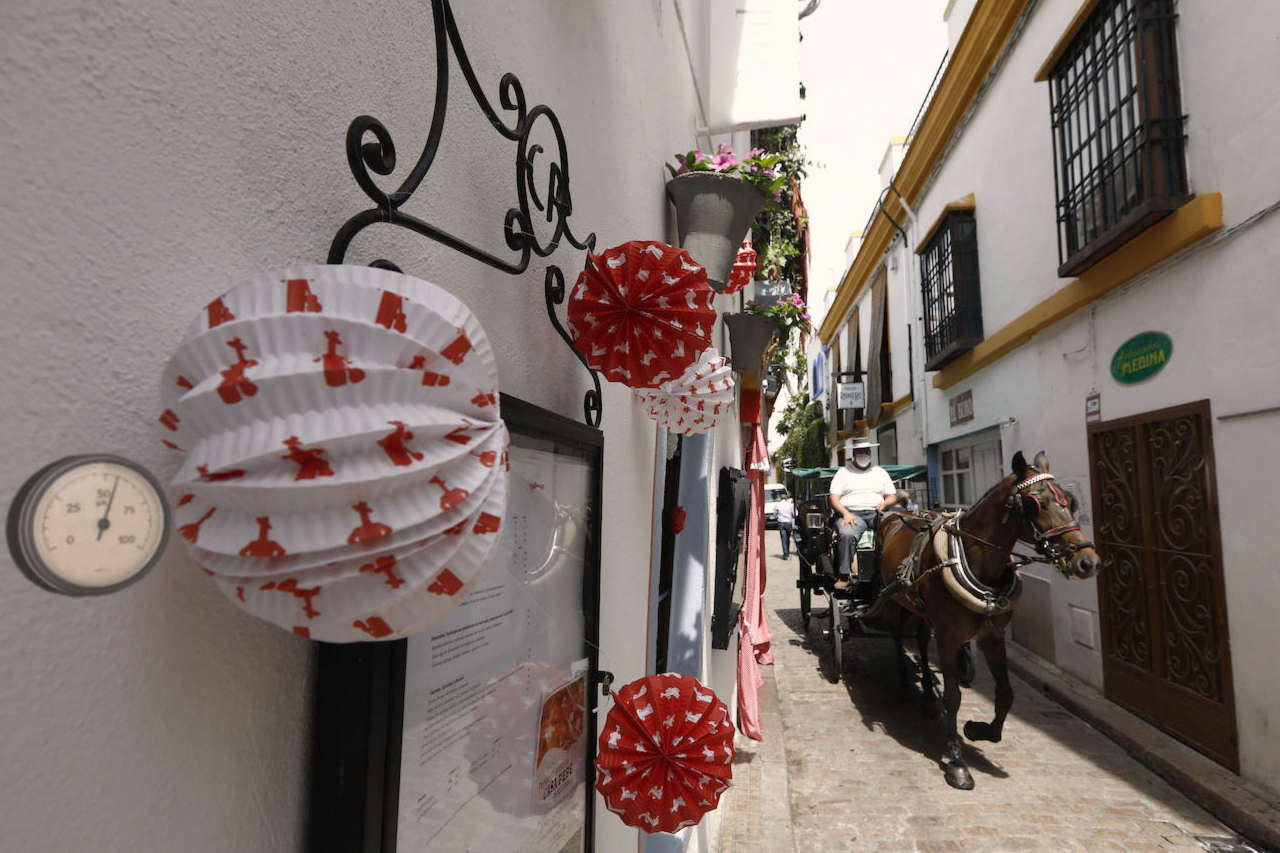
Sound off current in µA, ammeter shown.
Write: 55 µA
